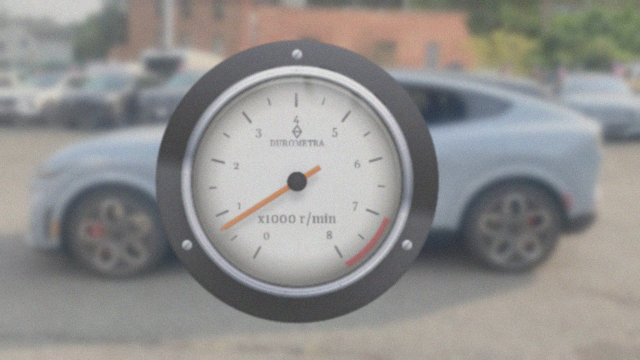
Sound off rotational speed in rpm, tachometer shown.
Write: 750 rpm
